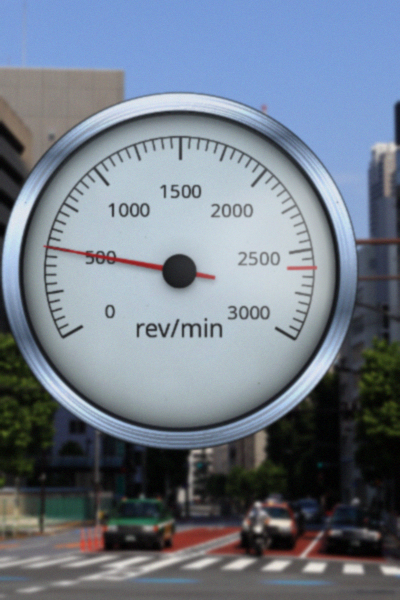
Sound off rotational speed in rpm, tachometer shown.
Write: 500 rpm
